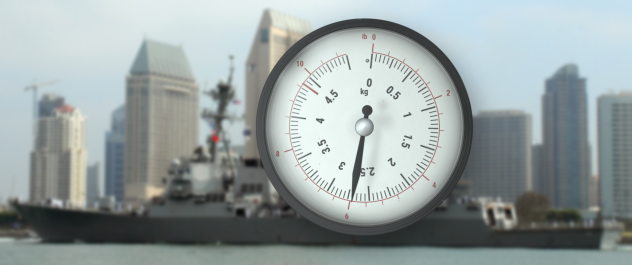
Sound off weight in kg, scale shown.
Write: 2.7 kg
